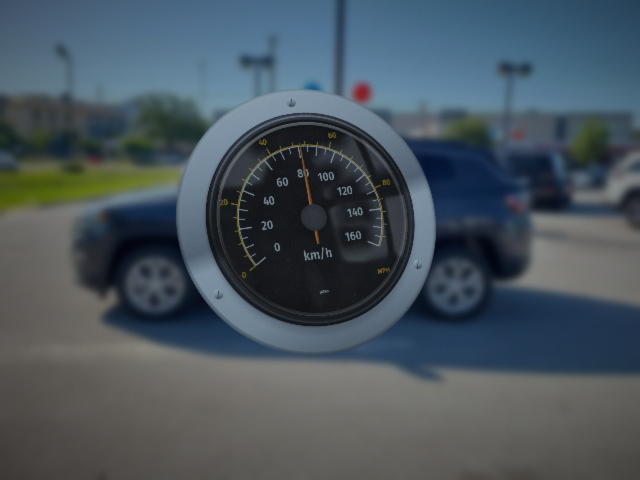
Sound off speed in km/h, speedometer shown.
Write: 80 km/h
